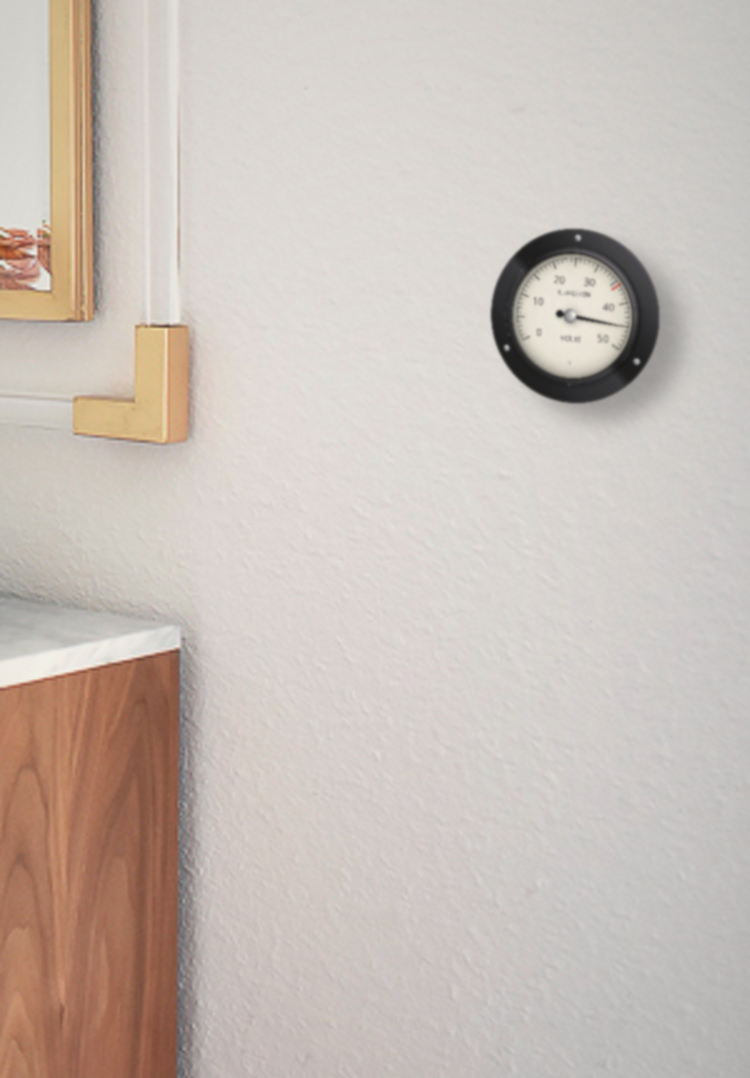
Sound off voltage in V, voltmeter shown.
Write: 45 V
